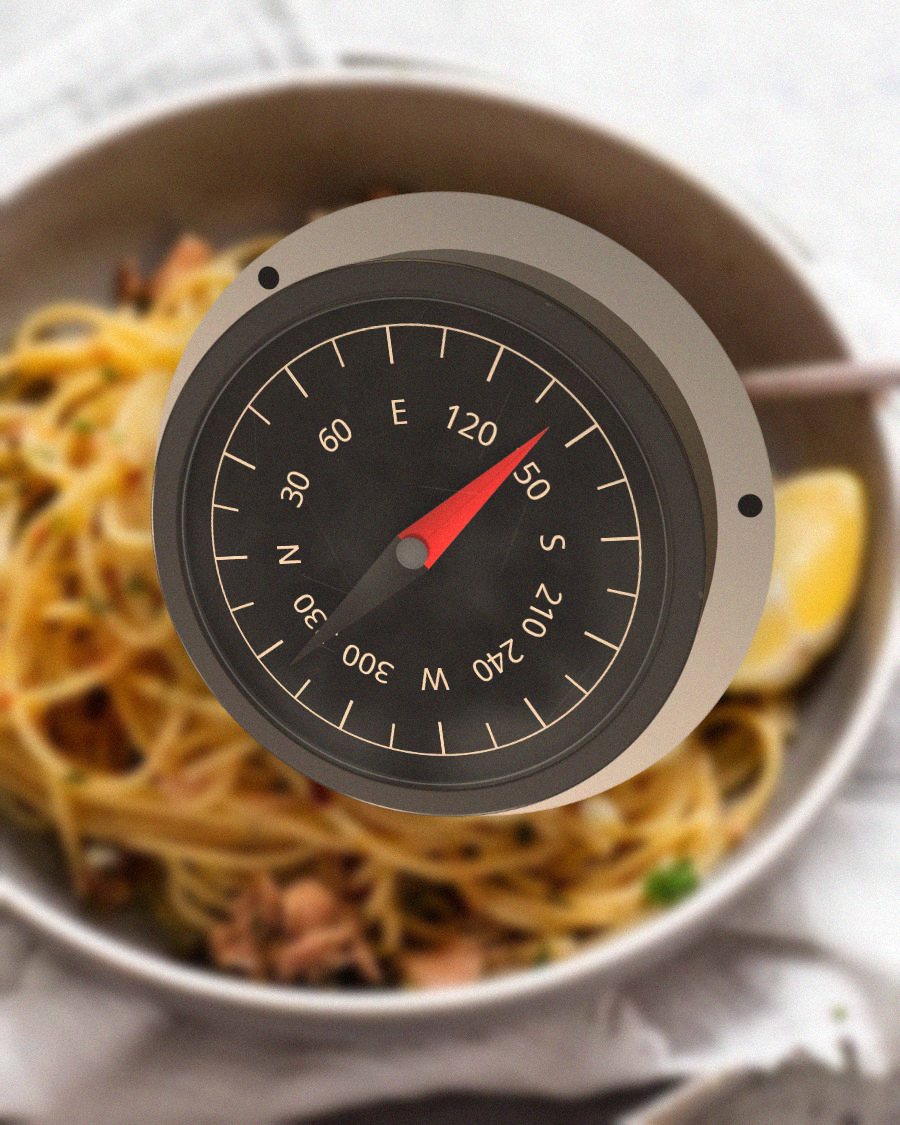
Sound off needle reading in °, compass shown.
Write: 142.5 °
